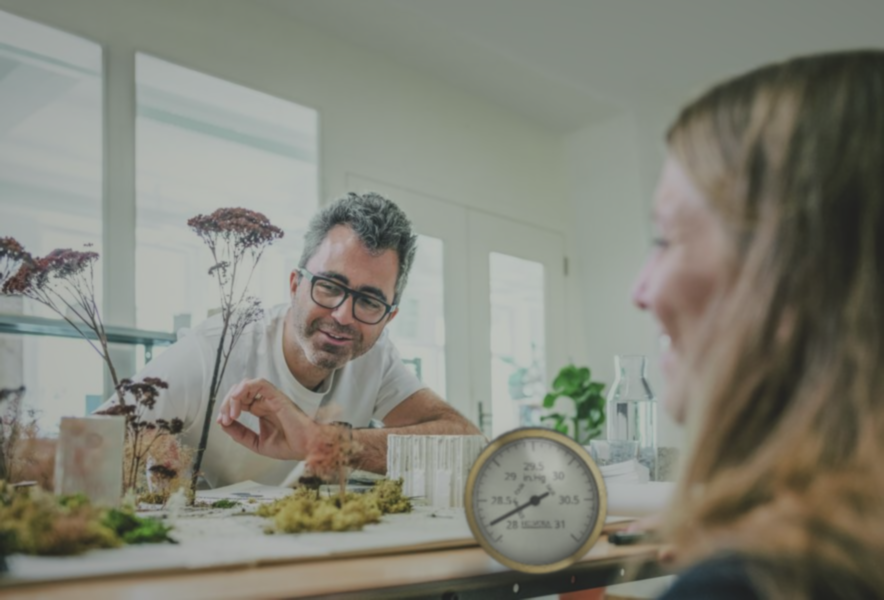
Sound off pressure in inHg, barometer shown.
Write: 28.2 inHg
